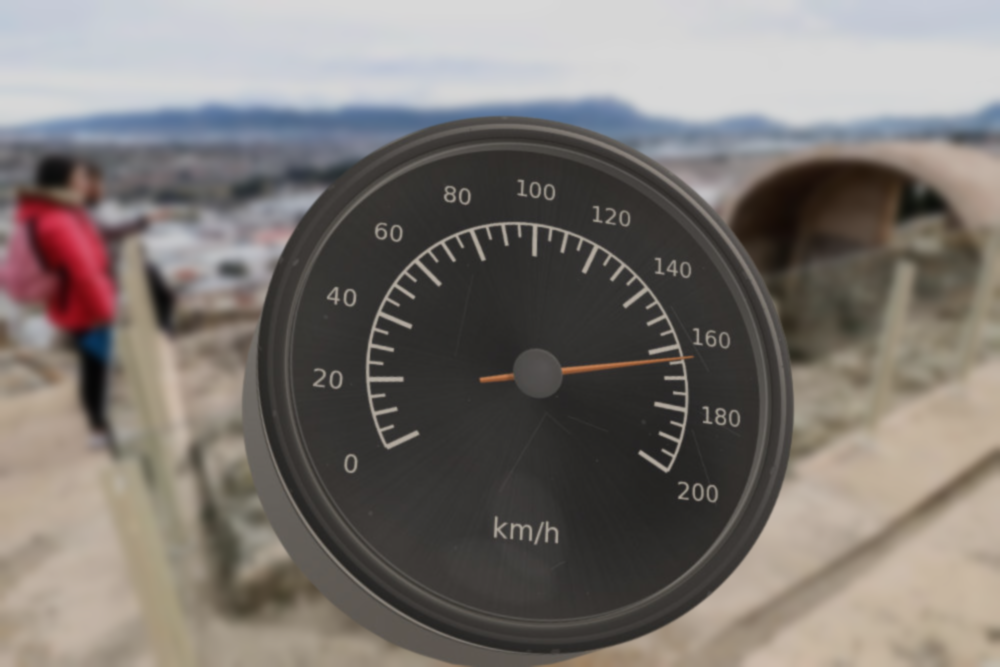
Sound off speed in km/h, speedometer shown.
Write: 165 km/h
